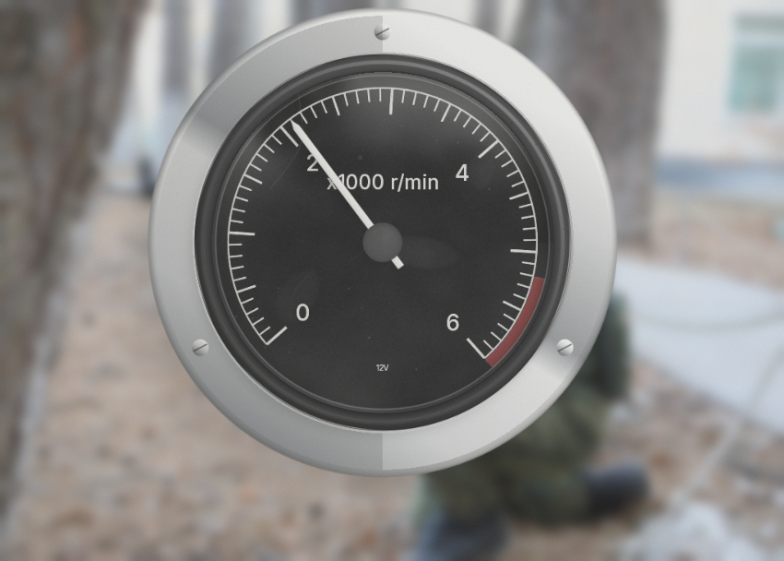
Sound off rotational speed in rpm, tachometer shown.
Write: 2100 rpm
